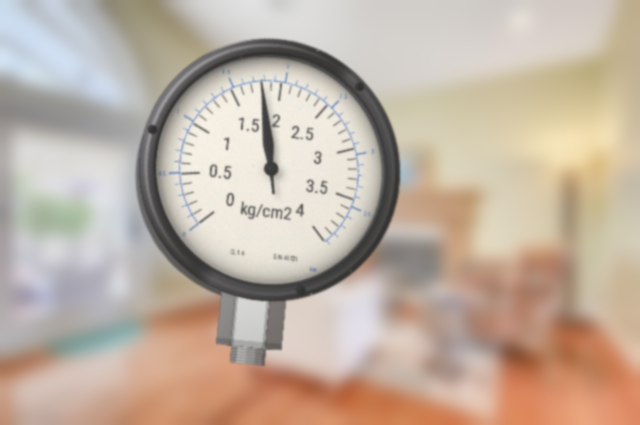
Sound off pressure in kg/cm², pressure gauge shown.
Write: 1.8 kg/cm²
